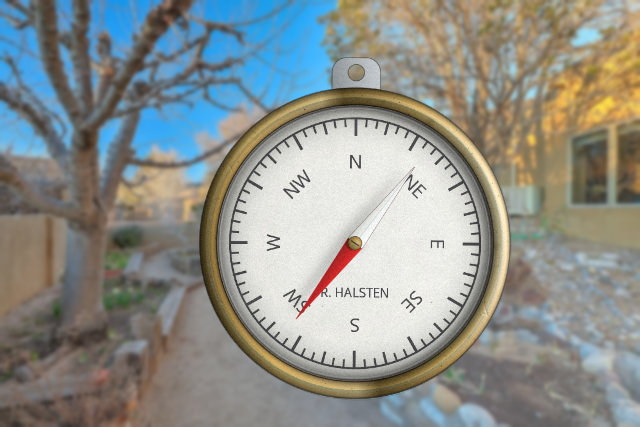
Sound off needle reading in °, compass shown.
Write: 217.5 °
